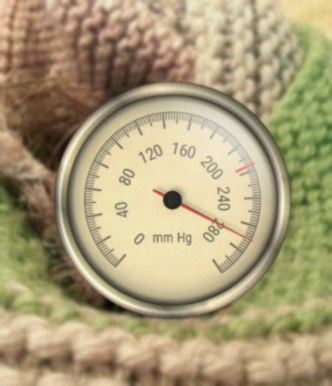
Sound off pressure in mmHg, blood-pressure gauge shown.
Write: 270 mmHg
